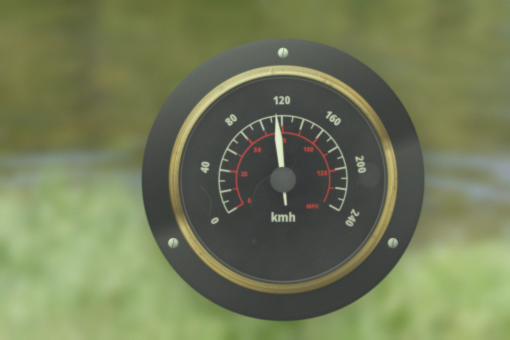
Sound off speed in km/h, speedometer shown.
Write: 115 km/h
